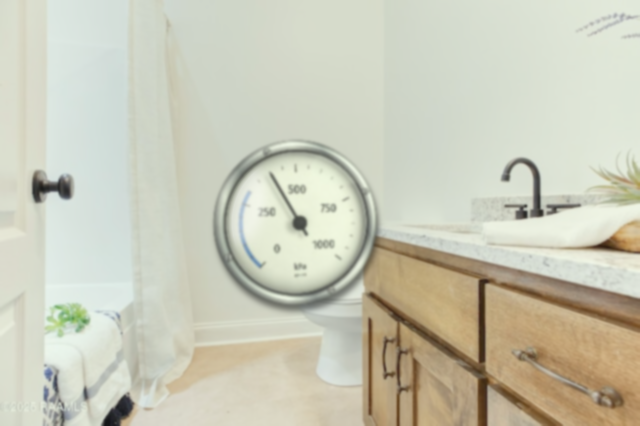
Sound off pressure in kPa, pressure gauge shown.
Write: 400 kPa
